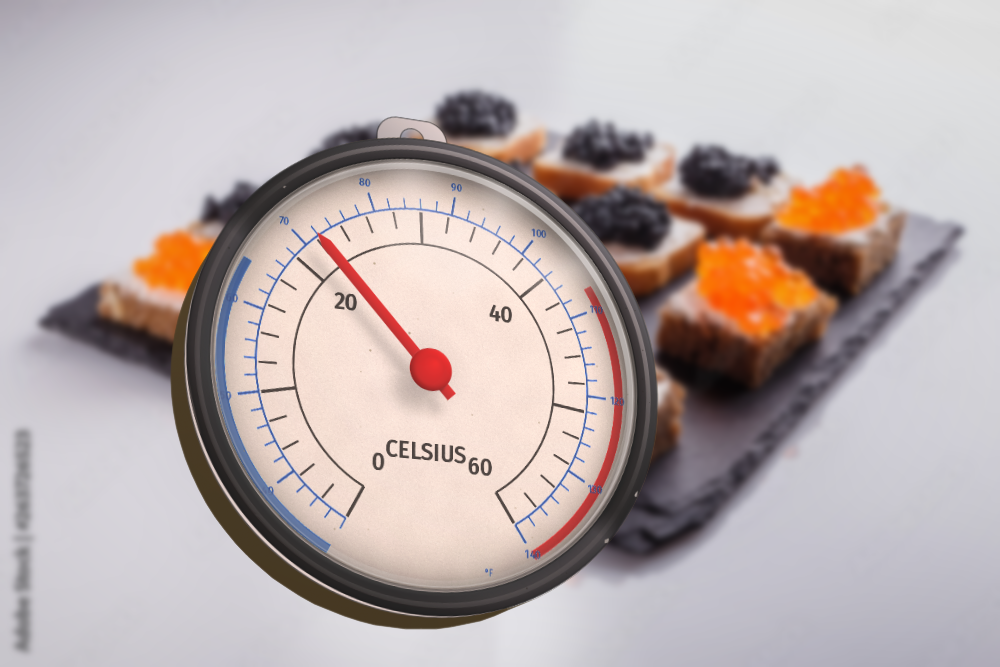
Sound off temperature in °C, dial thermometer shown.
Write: 22 °C
